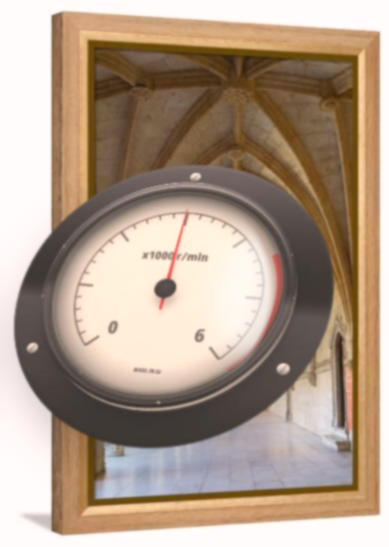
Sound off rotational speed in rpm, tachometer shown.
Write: 3000 rpm
